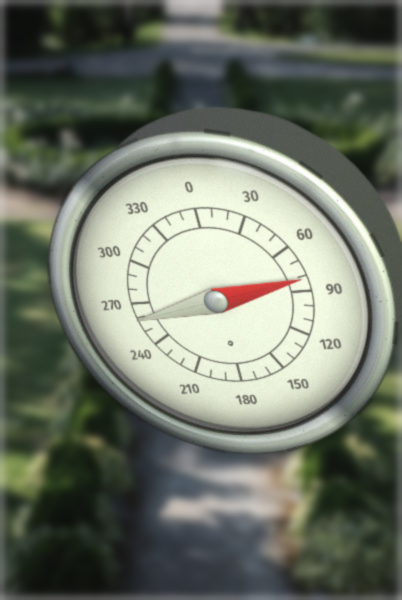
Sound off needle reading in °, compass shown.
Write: 80 °
